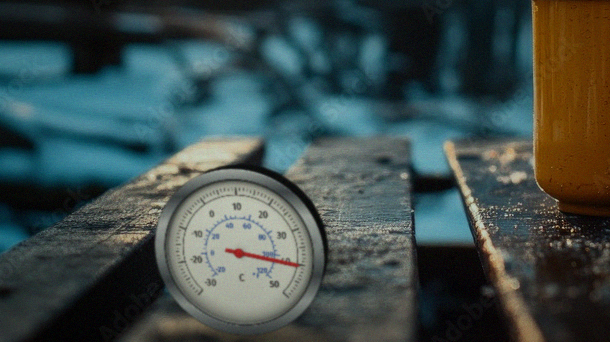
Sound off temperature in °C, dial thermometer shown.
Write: 40 °C
